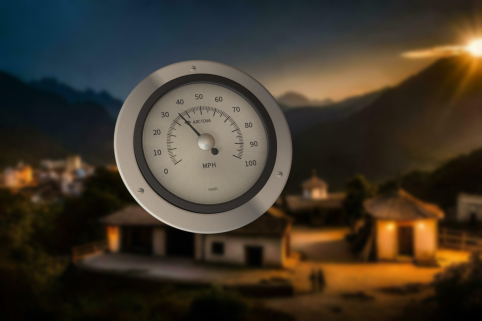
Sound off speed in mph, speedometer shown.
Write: 35 mph
